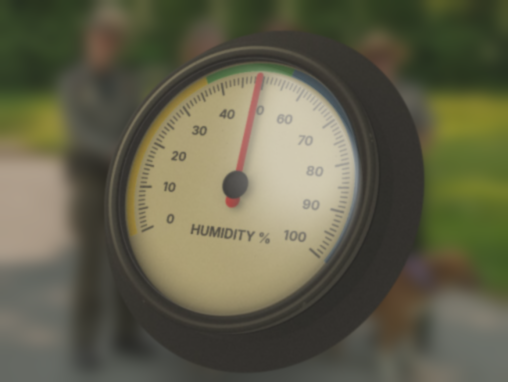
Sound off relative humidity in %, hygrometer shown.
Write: 50 %
